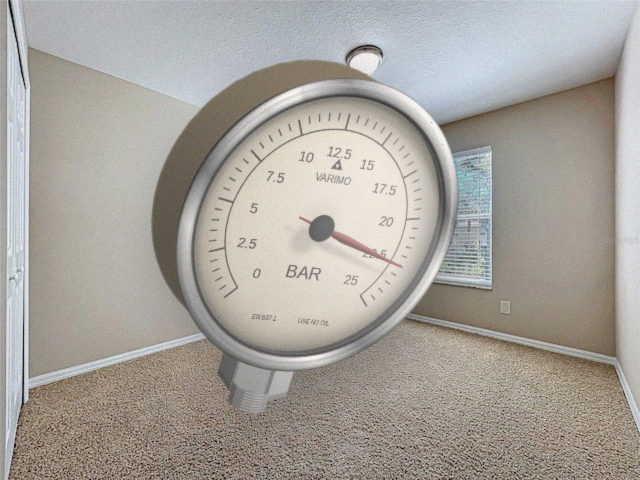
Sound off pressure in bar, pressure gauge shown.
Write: 22.5 bar
